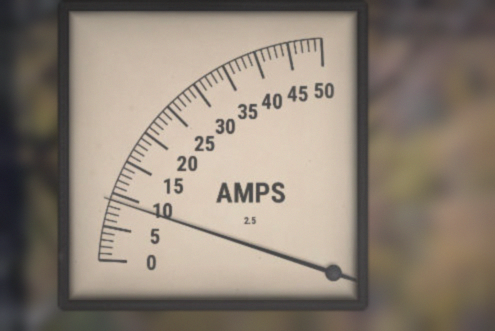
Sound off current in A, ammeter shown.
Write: 9 A
